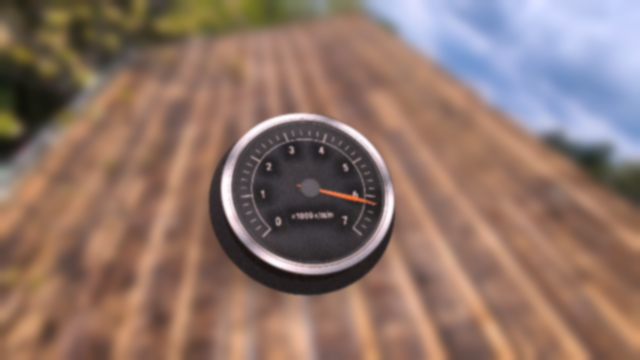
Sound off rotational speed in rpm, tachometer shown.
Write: 6200 rpm
